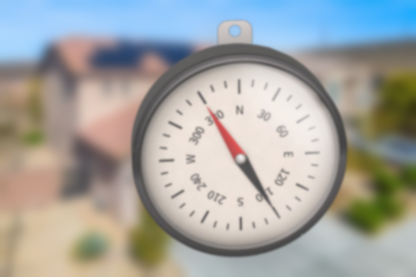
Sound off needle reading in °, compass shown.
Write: 330 °
